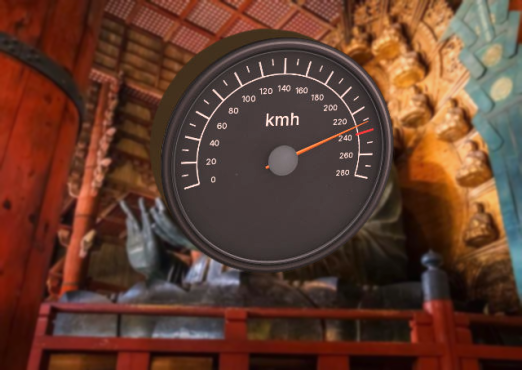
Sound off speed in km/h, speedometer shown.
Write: 230 km/h
